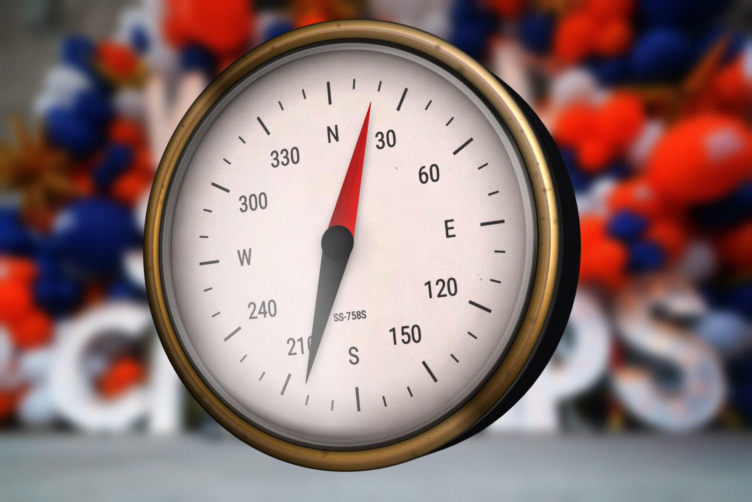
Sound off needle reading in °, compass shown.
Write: 20 °
